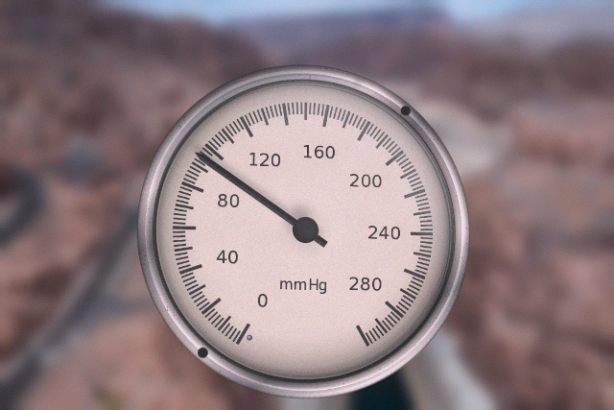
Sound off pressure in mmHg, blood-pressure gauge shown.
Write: 94 mmHg
